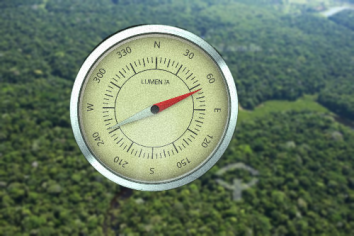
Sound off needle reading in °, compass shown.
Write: 65 °
